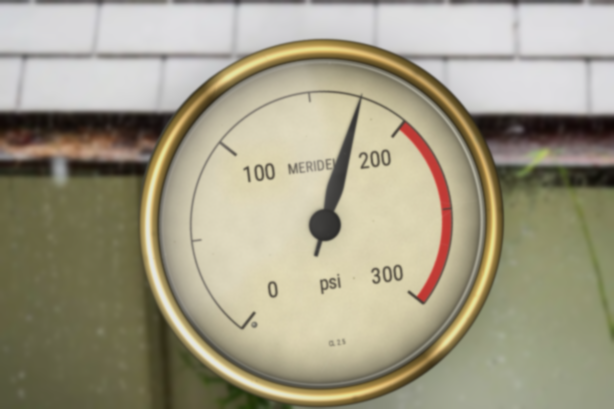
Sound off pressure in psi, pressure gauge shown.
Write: 175 psi
